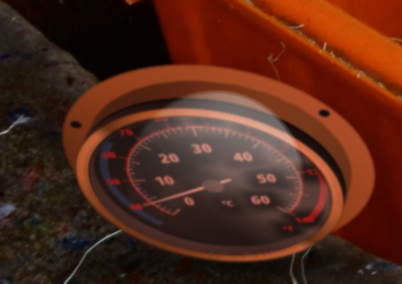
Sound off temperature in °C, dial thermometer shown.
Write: 5 °C
